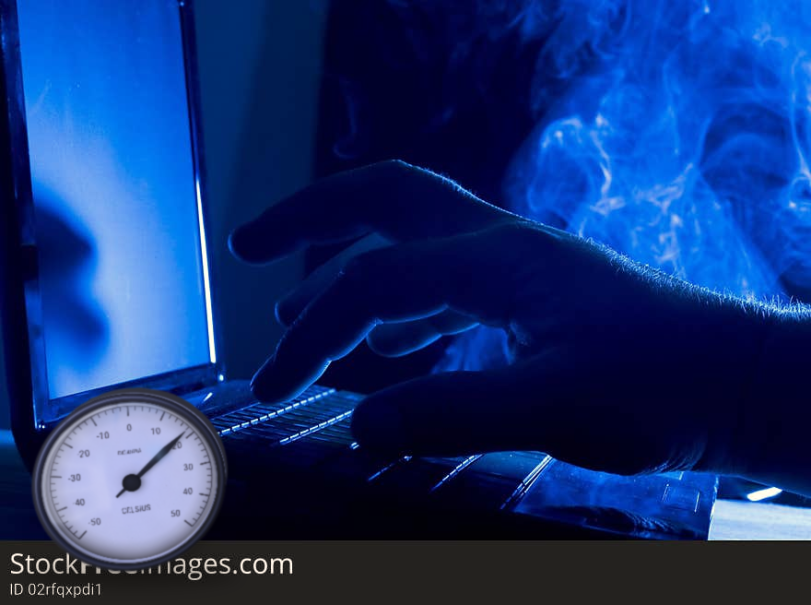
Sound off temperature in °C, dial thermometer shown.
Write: 18 °C
